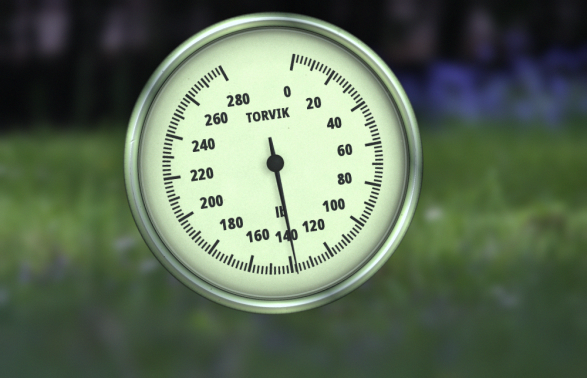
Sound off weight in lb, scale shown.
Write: 138 lb
